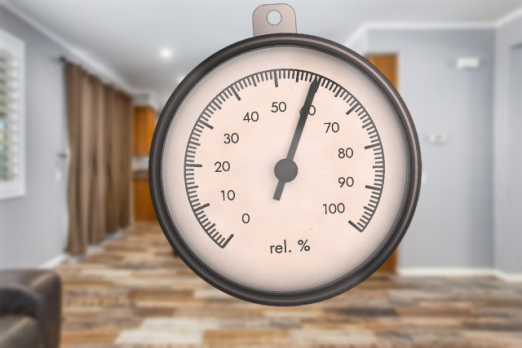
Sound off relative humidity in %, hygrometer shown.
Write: 59 %
